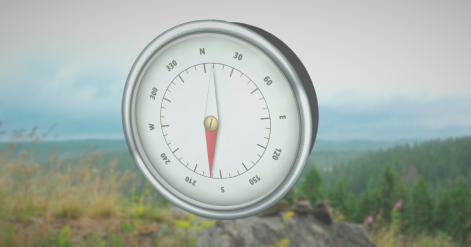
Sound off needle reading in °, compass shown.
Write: 190 °
